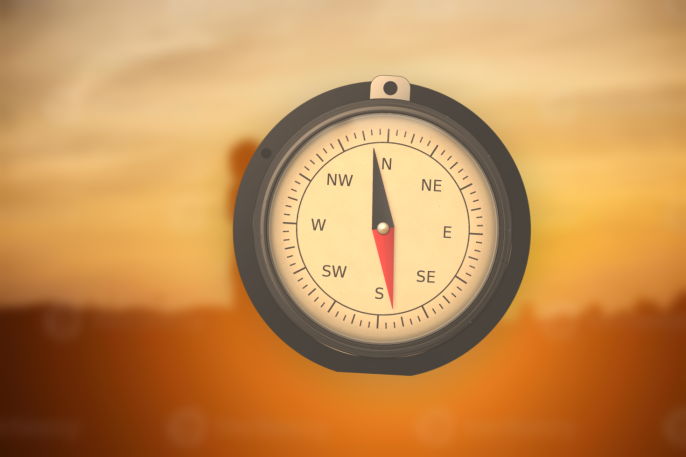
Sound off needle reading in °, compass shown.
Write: 170 °
